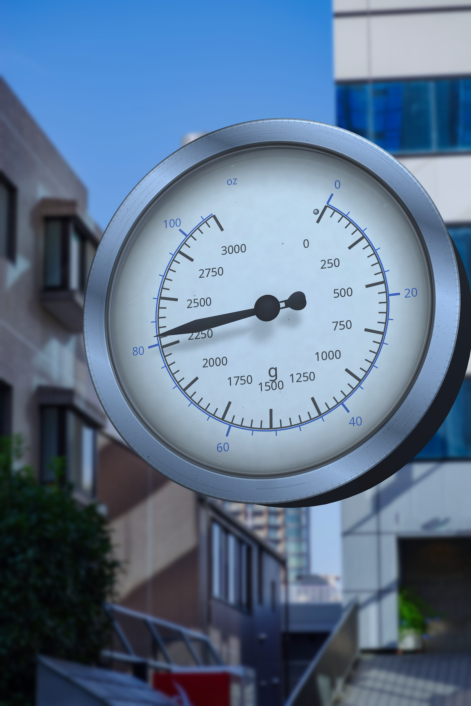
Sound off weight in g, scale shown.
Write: 2300 g
